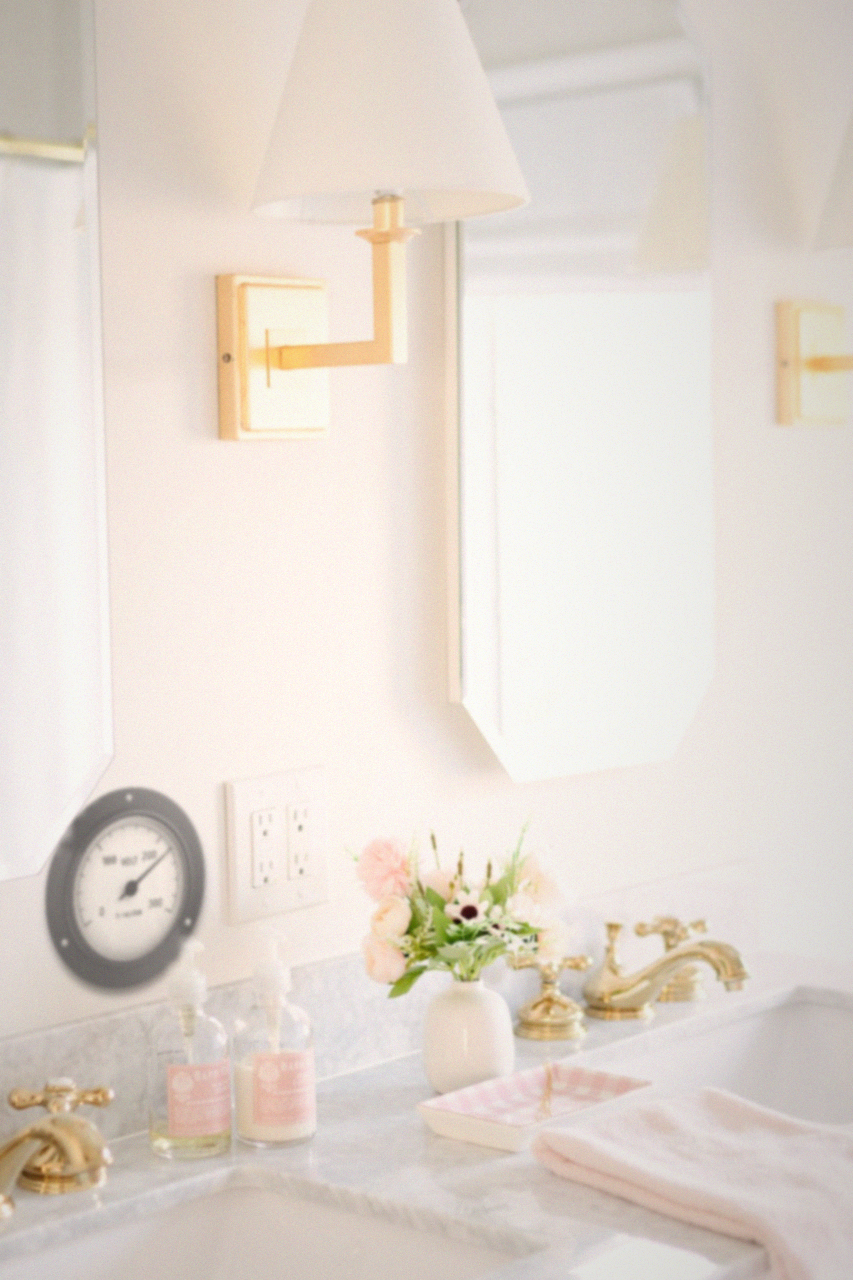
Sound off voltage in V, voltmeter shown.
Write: 220 V
